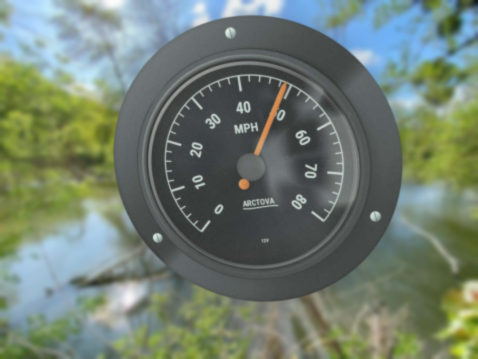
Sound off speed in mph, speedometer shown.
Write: 49 mph
